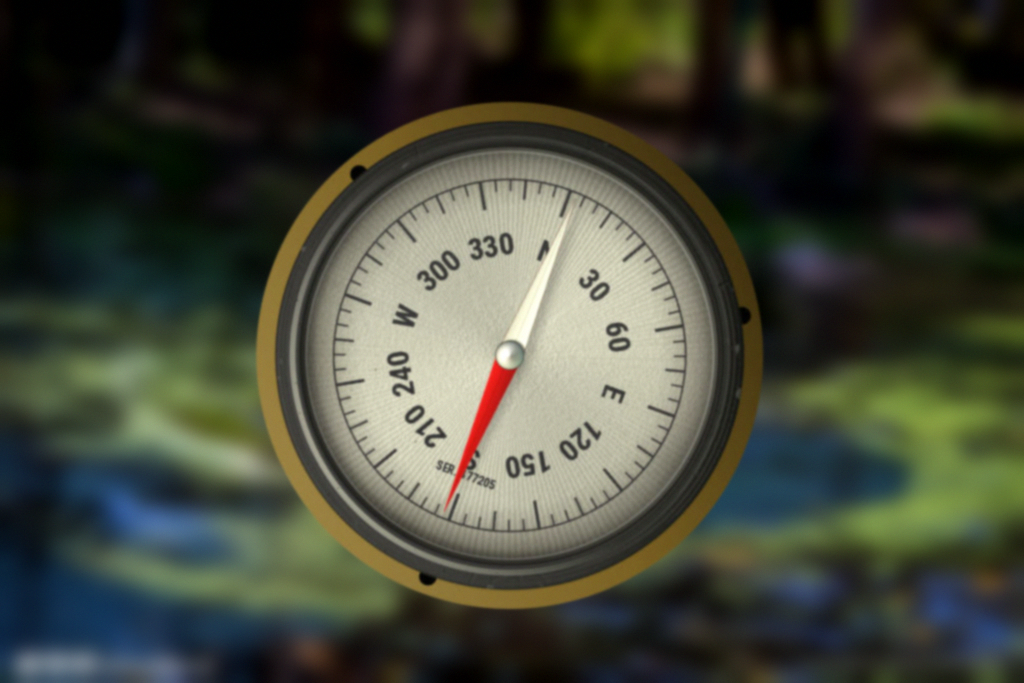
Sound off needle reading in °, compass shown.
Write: 182.5 °
